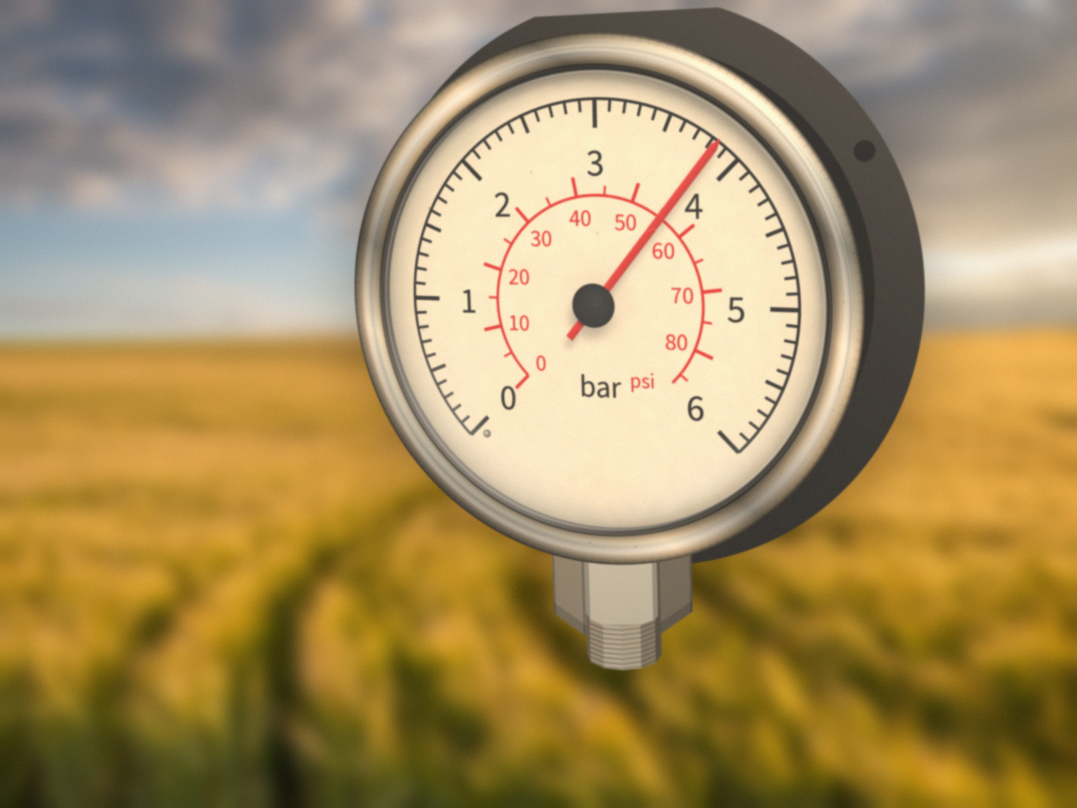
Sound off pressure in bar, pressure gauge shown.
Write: 3.85 bar
